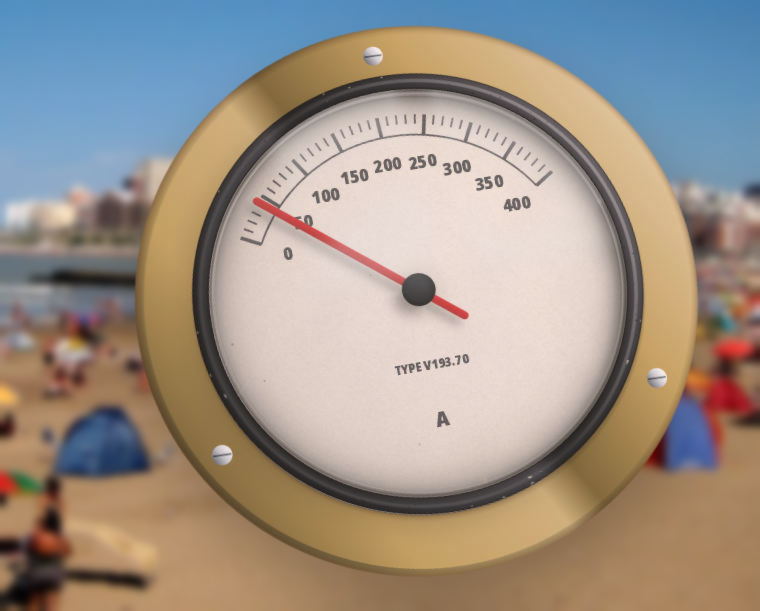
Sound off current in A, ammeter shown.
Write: 40 A
